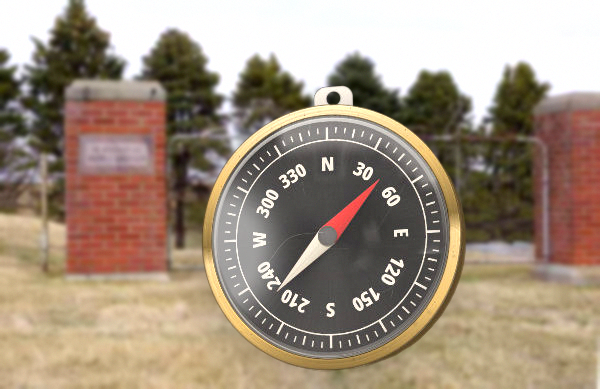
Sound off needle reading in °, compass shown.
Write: 45 °
